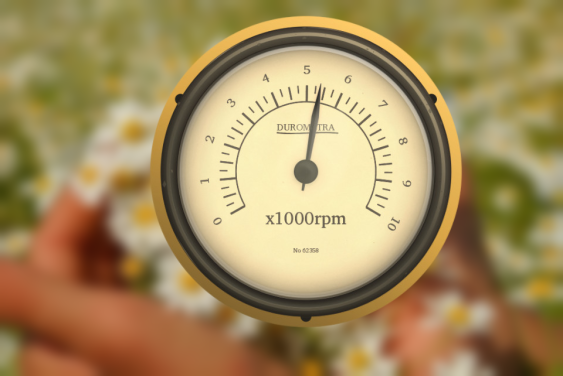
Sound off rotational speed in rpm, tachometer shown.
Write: 5375 rpm
